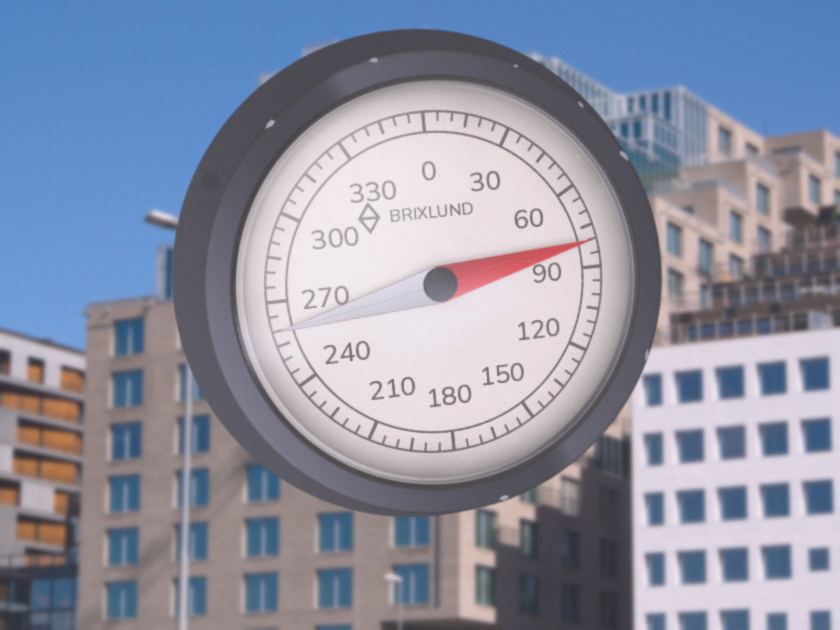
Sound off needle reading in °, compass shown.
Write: 80 °
